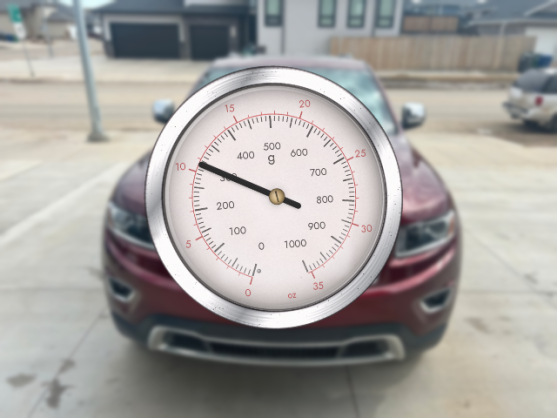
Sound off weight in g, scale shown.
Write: 300 g
